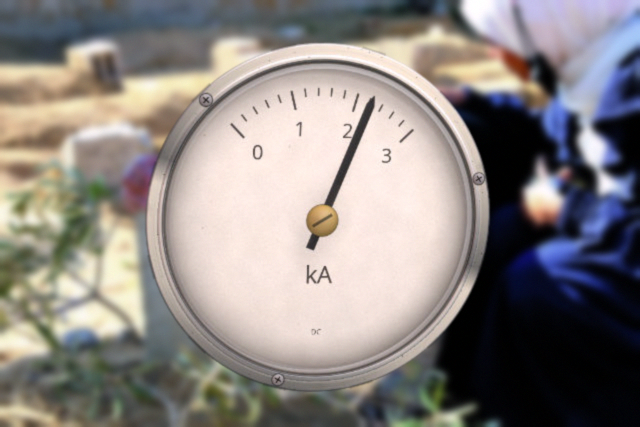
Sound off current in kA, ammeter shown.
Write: 2.2 kA
